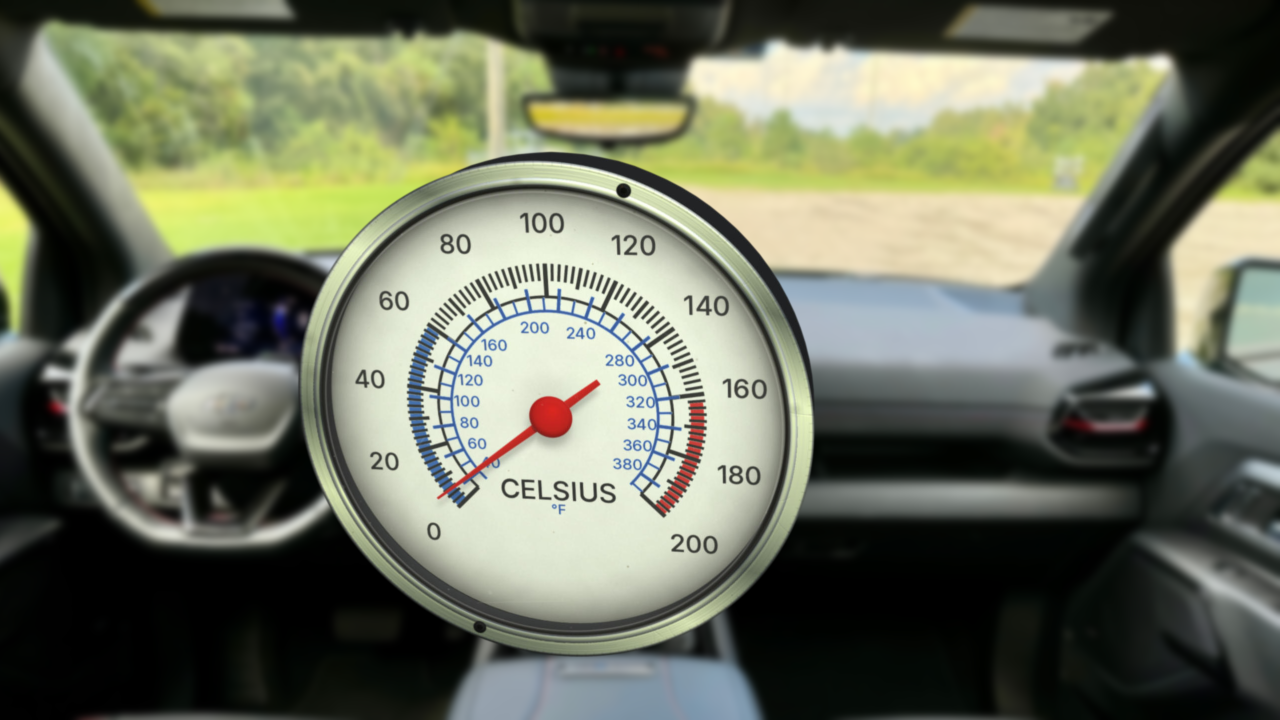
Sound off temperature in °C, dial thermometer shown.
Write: 6 °C
